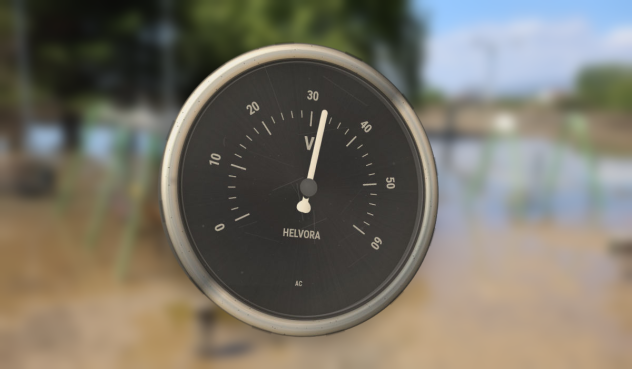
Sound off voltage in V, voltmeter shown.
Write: 32 V
